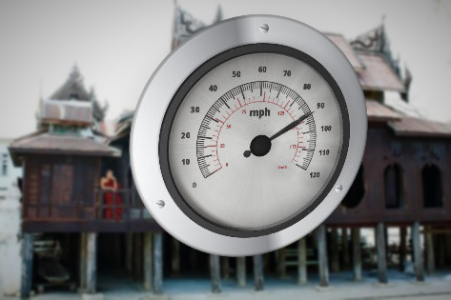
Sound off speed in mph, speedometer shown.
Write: 90 mph
